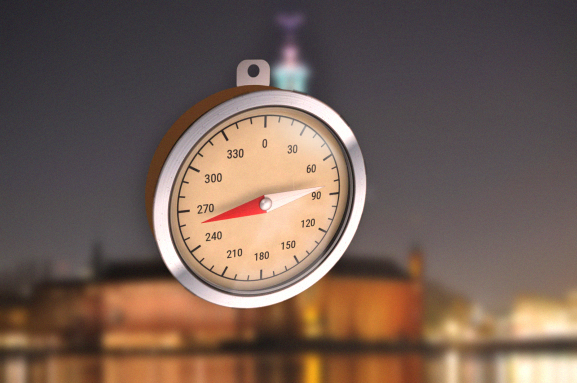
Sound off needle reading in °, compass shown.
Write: 260 °
